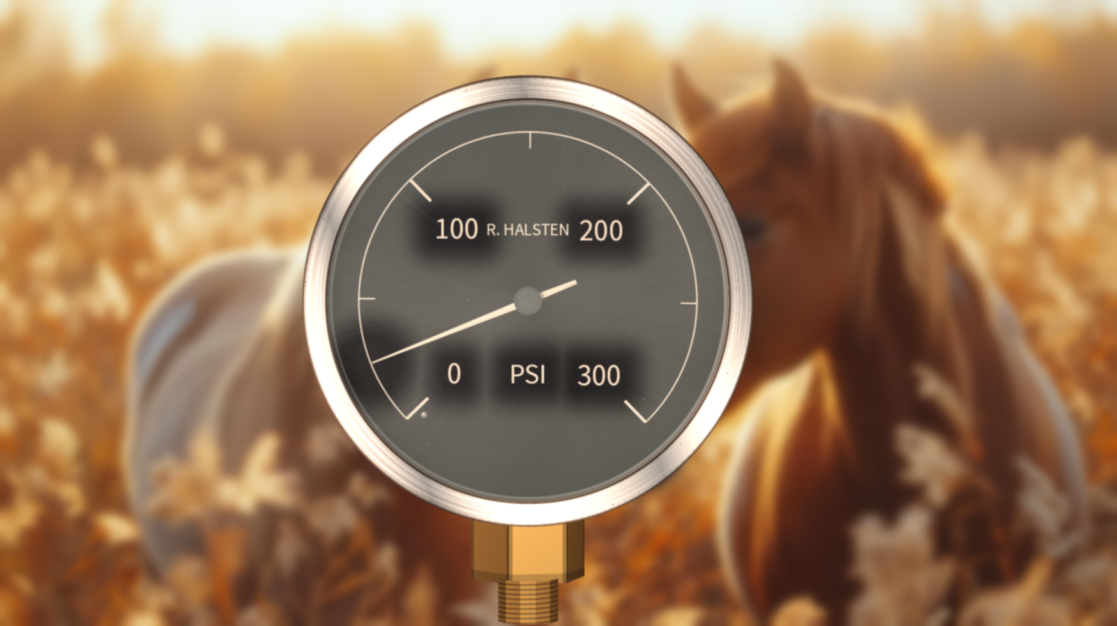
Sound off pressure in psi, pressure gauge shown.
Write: 25 psi
